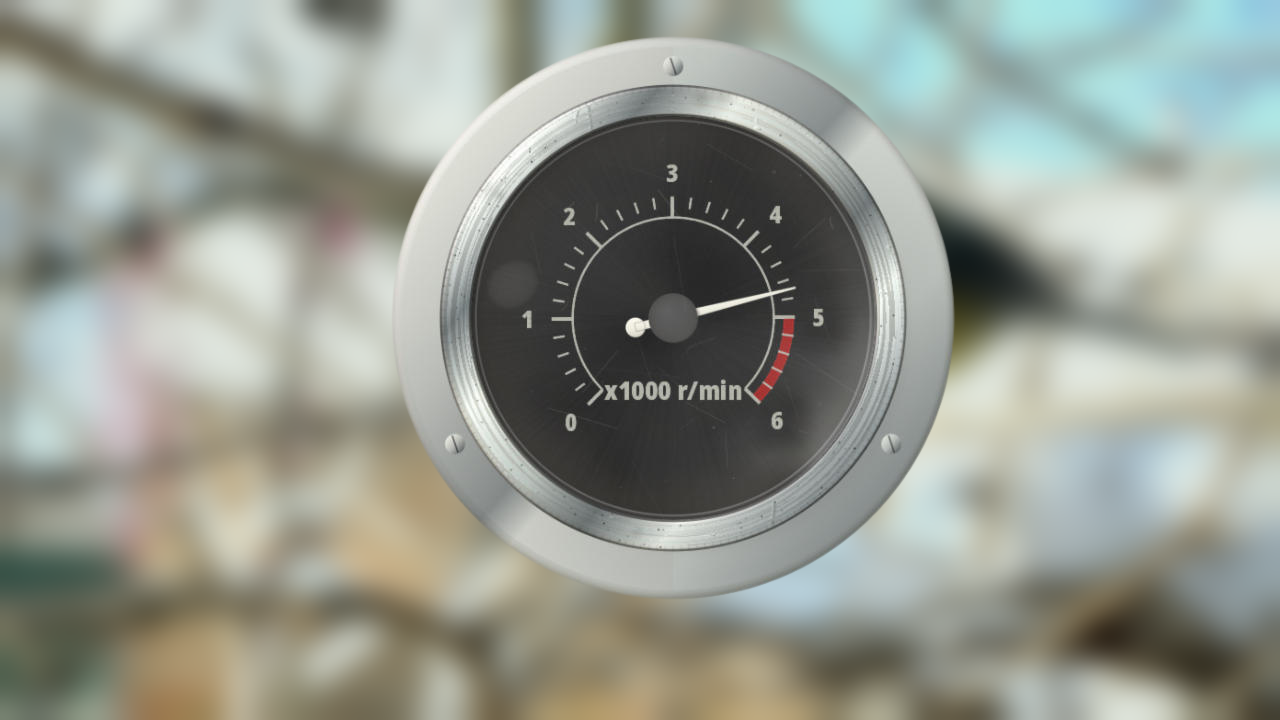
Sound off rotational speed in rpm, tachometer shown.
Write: 4700 rpm
